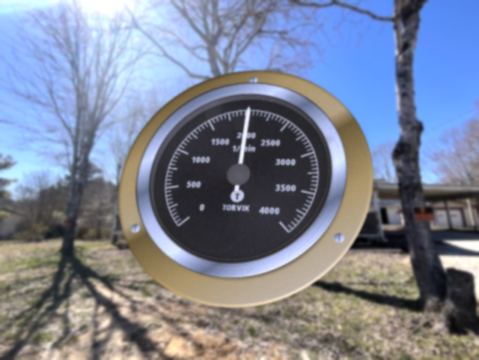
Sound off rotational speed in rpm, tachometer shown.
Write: 2000 rpm
